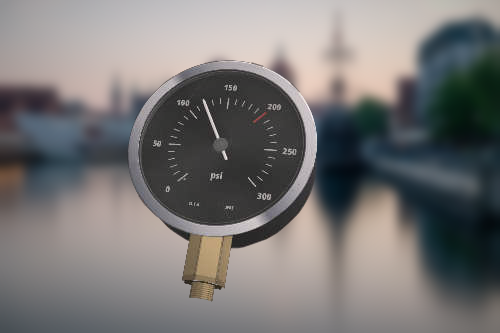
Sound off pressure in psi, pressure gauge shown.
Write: 120 psi
